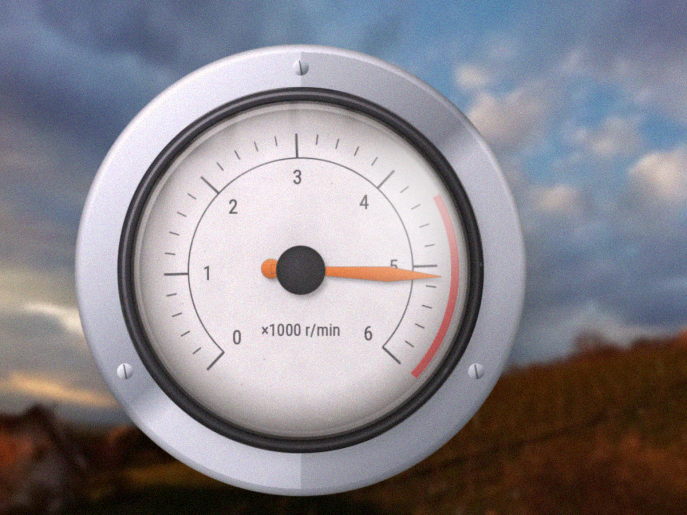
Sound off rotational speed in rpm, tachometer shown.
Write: 5100 rpm
